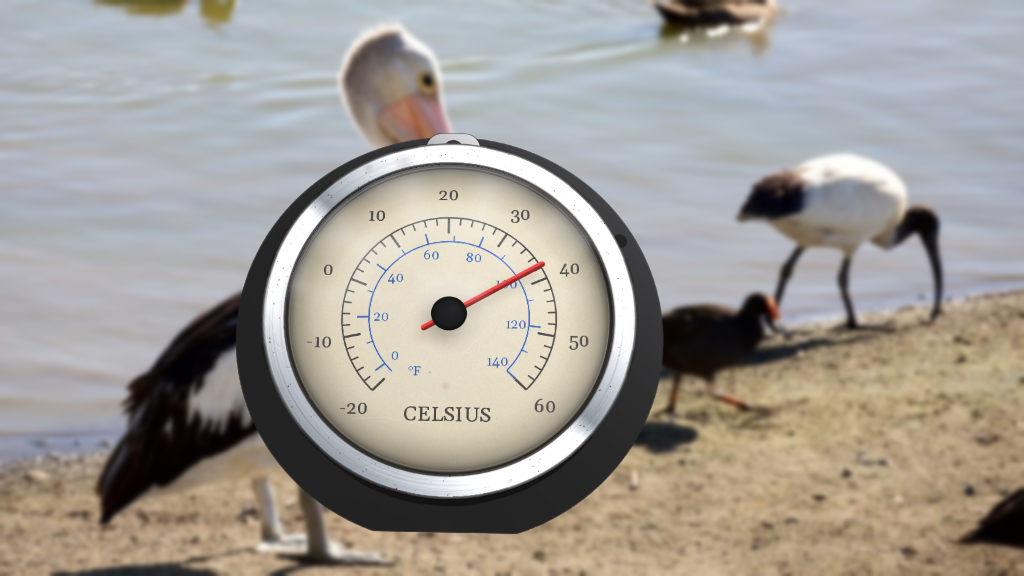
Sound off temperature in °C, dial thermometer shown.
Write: 38 °C
